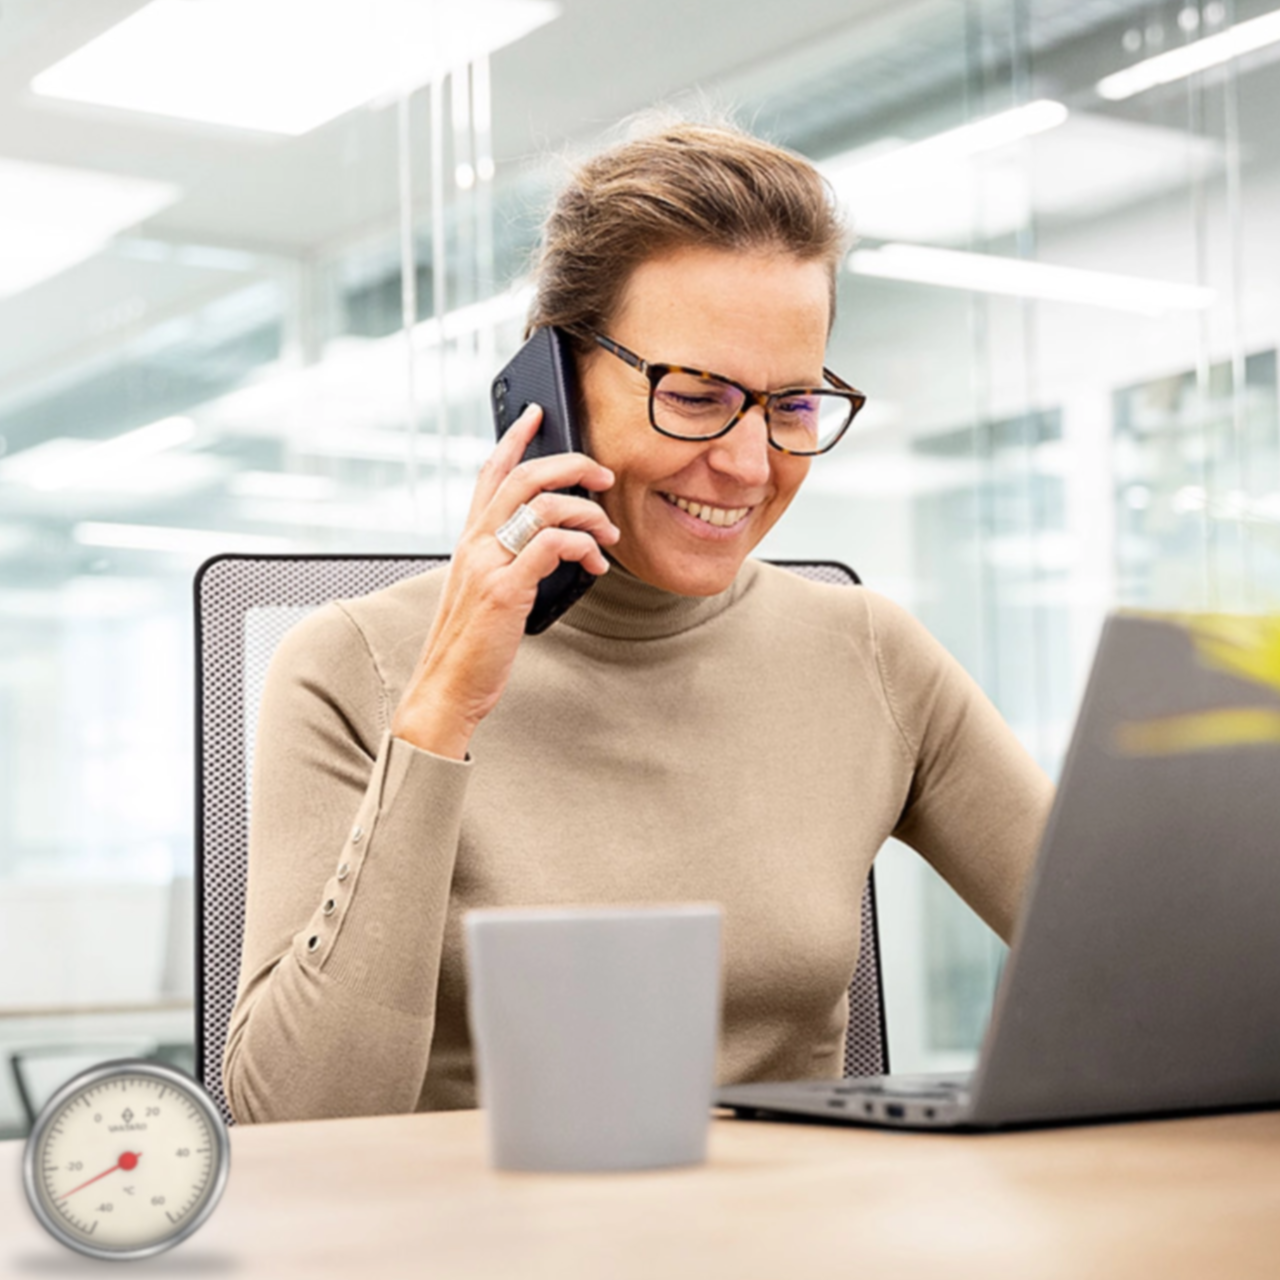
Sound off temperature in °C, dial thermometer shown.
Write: -28 °C
